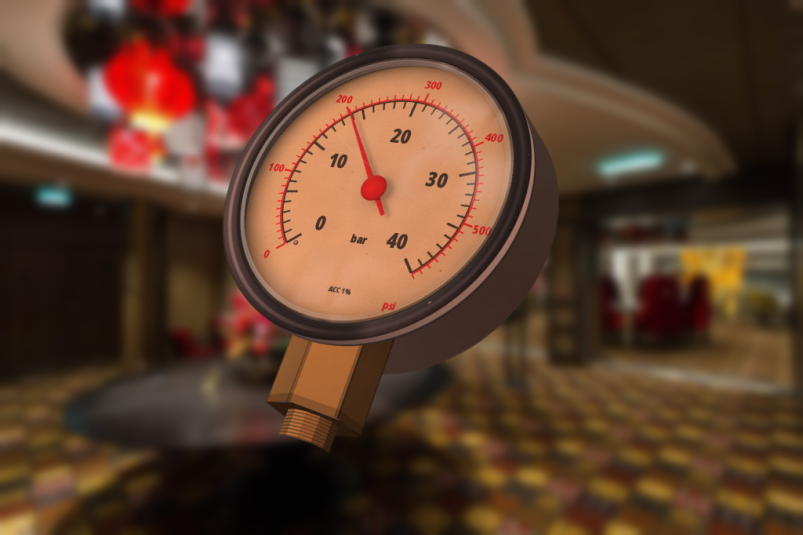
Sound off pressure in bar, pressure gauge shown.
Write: 14 bar
